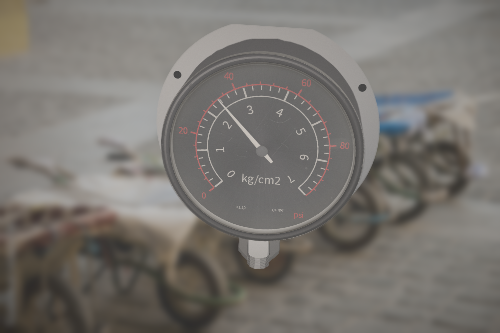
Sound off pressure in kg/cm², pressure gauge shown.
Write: 2.4 kg/cm²
